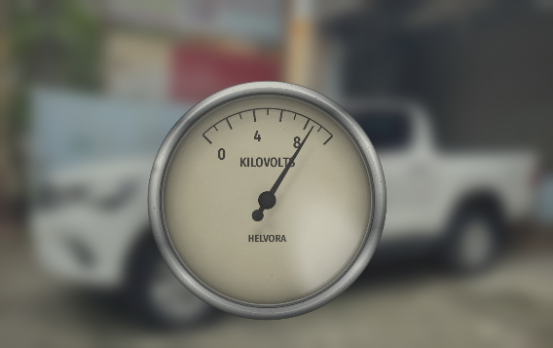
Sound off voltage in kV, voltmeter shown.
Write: 8.5 kV
